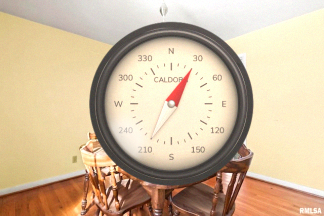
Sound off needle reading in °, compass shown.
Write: 30 °
